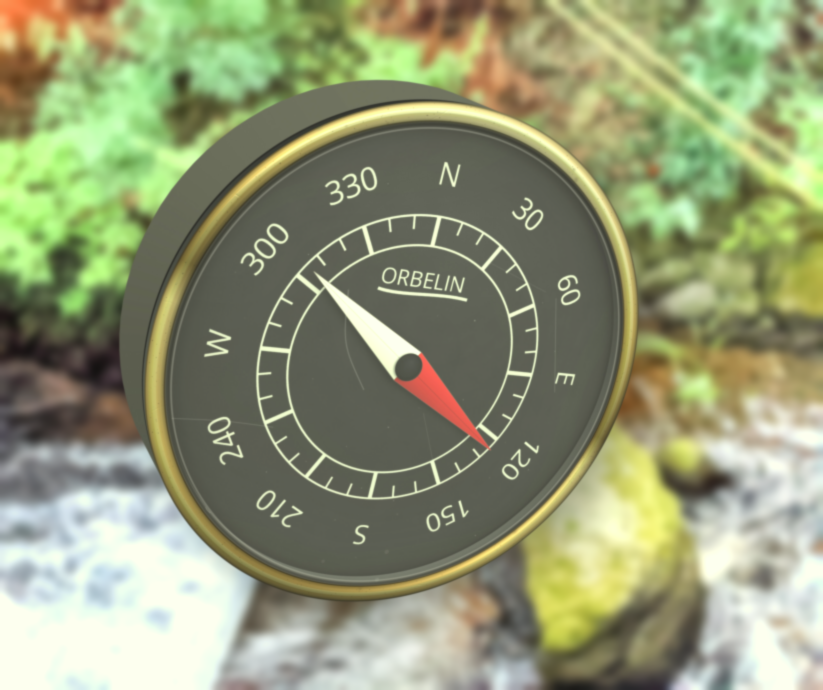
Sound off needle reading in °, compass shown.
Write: 125 °
